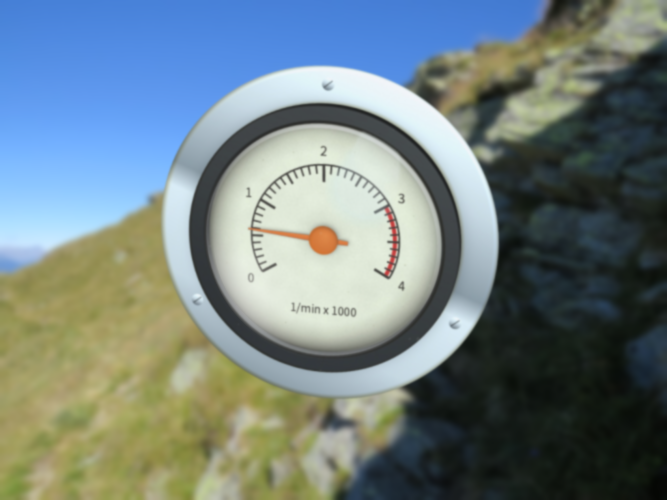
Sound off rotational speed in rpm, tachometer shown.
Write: 600 rpm
